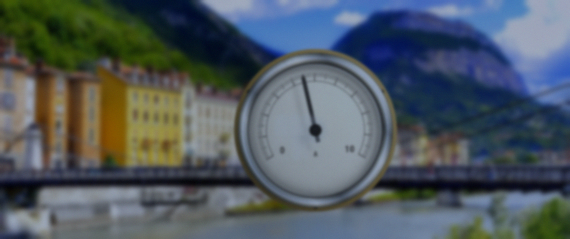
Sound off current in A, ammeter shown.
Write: 4.5 A
